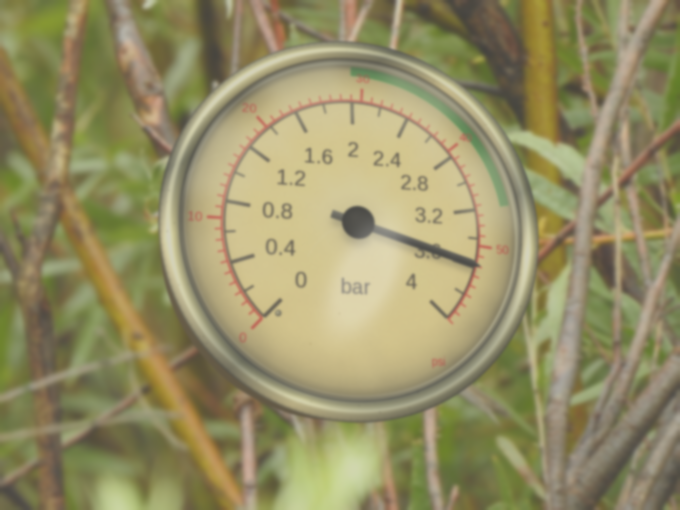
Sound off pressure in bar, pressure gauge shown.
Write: 3.6 bar
